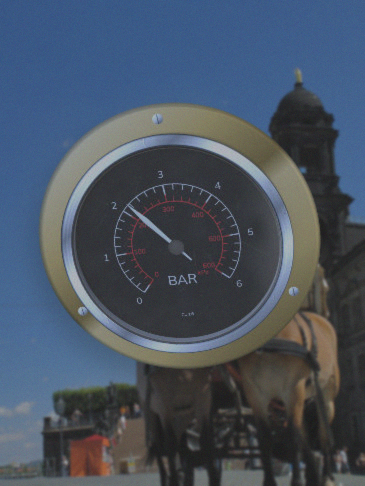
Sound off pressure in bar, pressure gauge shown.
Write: 2.2 bar
